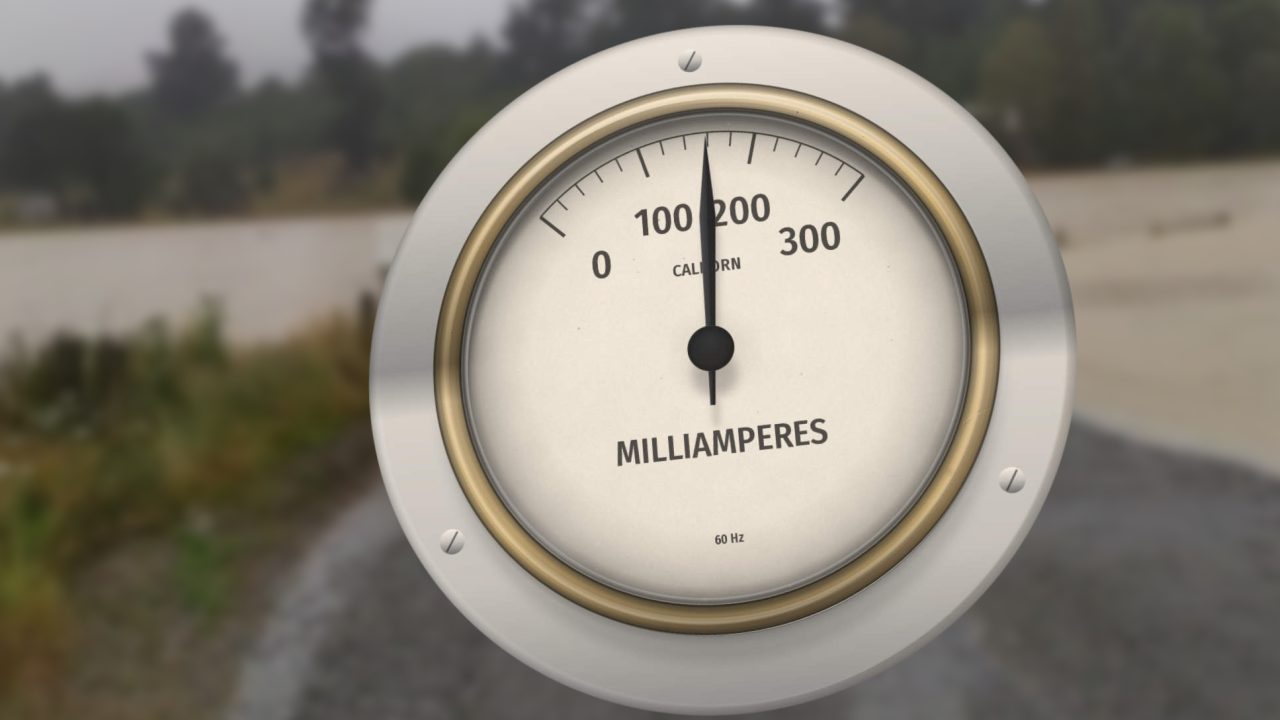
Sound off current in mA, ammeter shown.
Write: 160 mA
